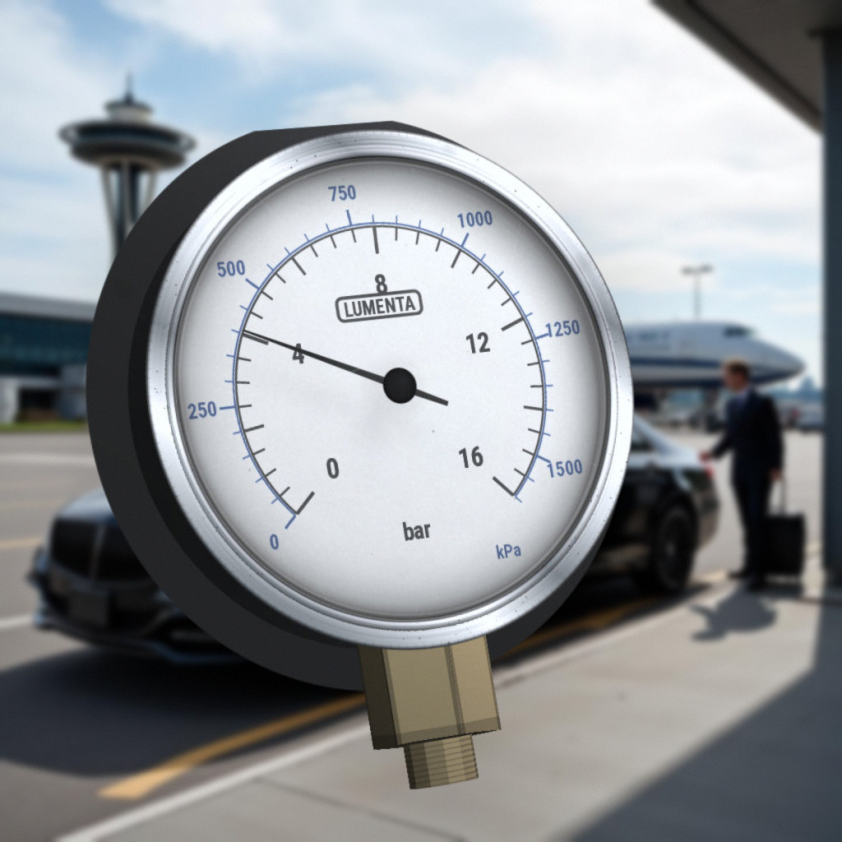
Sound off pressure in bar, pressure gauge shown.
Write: 4 bar
